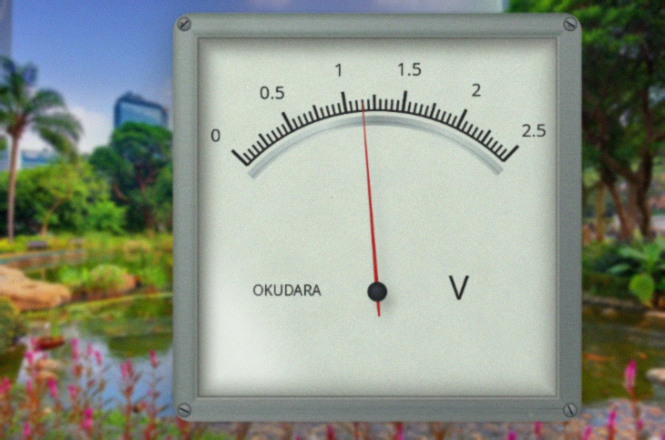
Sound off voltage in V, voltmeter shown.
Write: 1.15 V
